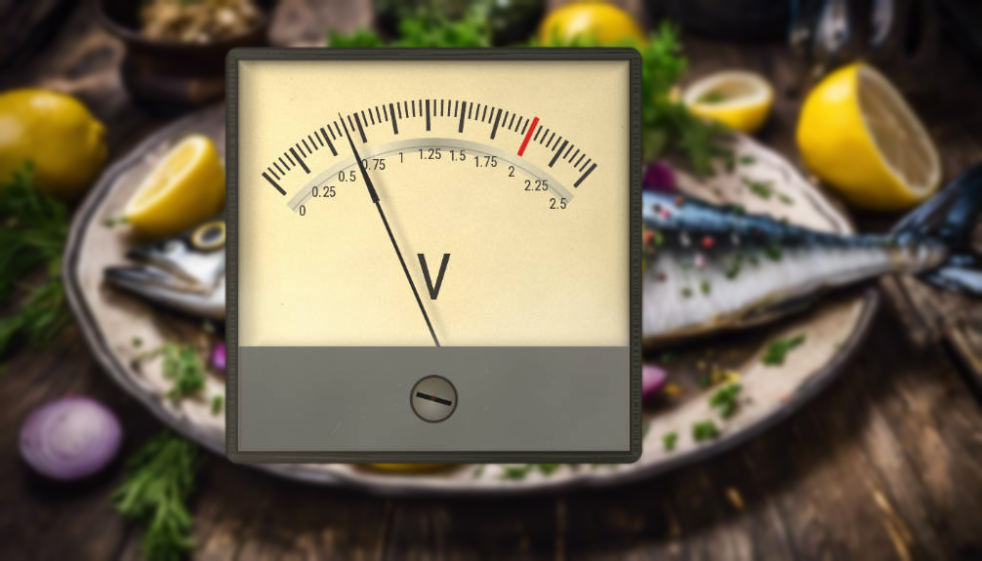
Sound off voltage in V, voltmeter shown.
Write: 0.65 V
